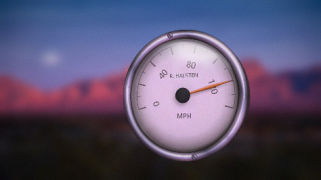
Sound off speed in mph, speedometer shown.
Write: 120 mph
